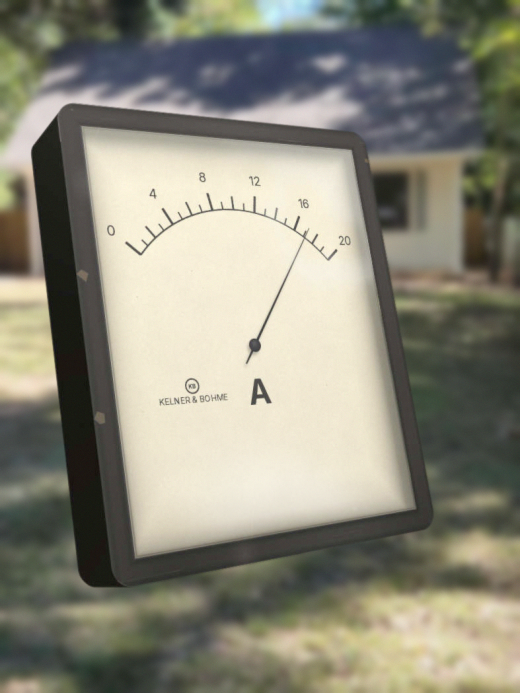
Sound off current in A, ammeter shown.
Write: 17 A
